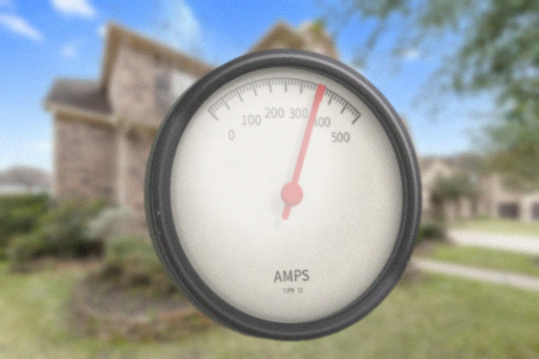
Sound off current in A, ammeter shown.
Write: 350 A
